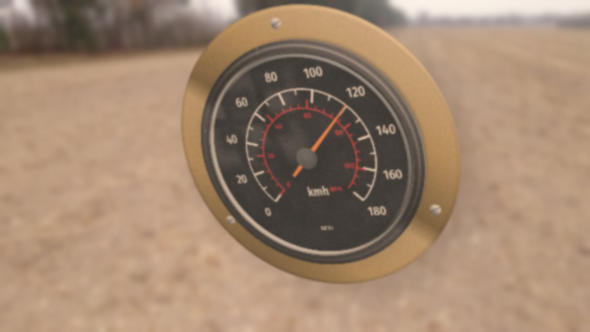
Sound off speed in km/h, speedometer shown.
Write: 120 km/h
